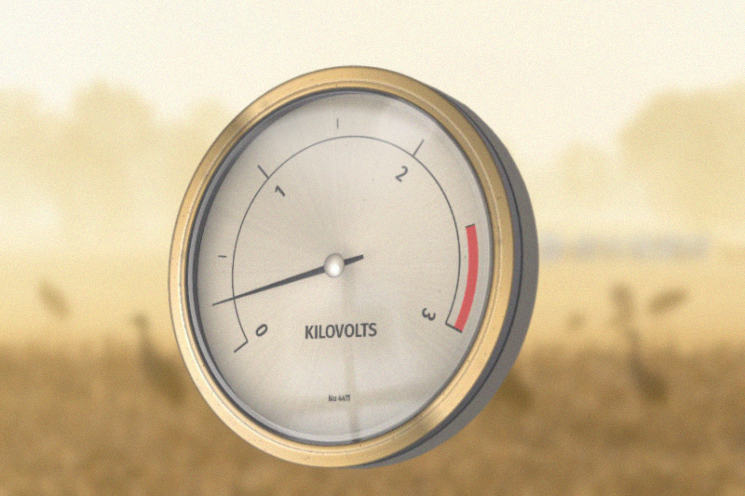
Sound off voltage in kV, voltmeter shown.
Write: 0.25 kV
